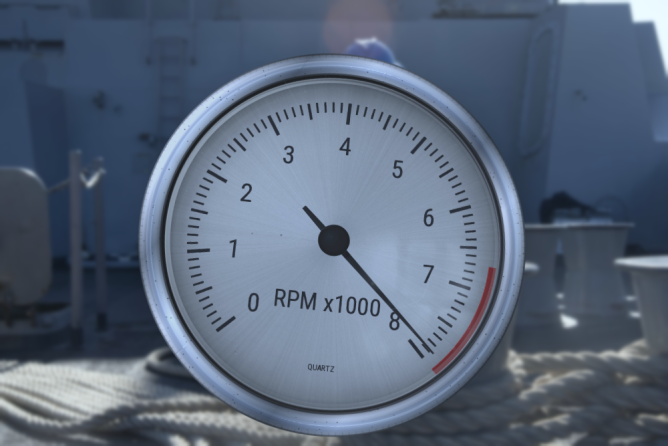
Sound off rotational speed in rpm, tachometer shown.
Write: 7900 rpm
